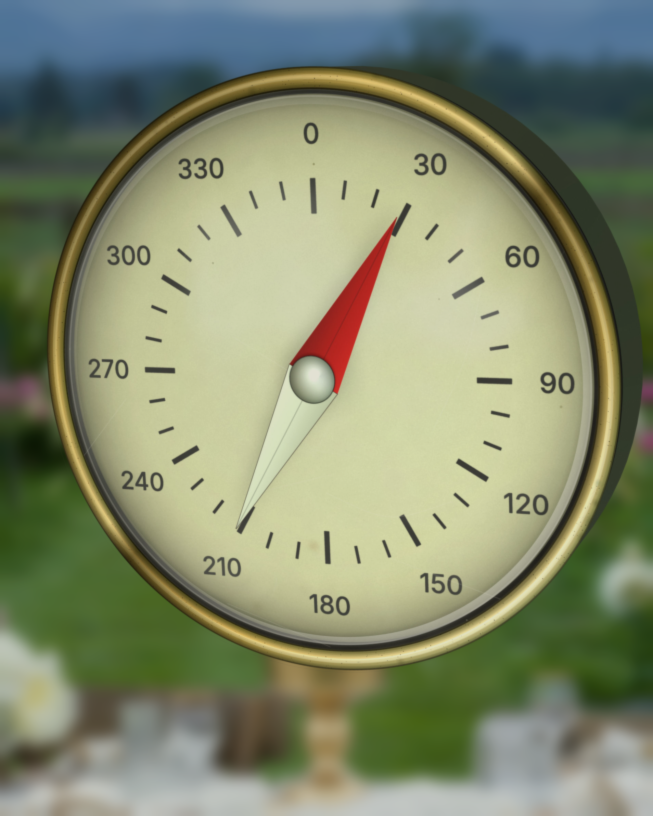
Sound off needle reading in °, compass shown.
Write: 30 °
